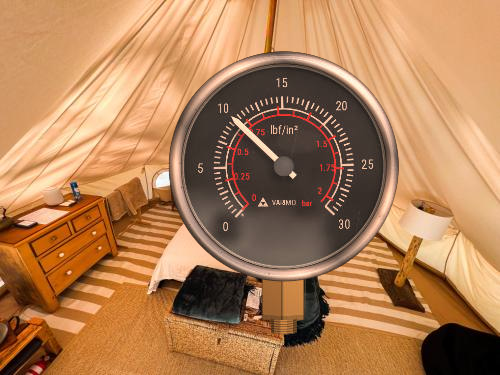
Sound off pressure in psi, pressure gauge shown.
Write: 10 psi
